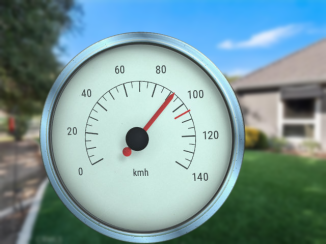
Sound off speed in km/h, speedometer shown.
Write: 92.5 km/h
